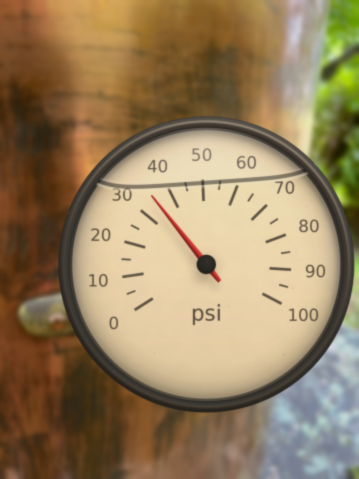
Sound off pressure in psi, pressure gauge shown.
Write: 35 psi
